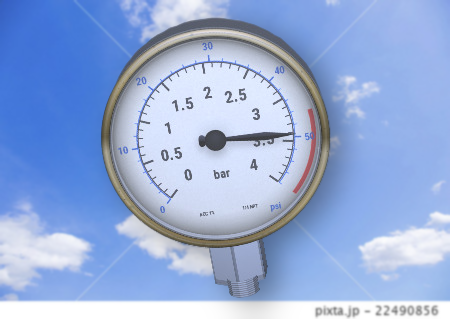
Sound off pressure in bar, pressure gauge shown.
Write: 3.4 bar
